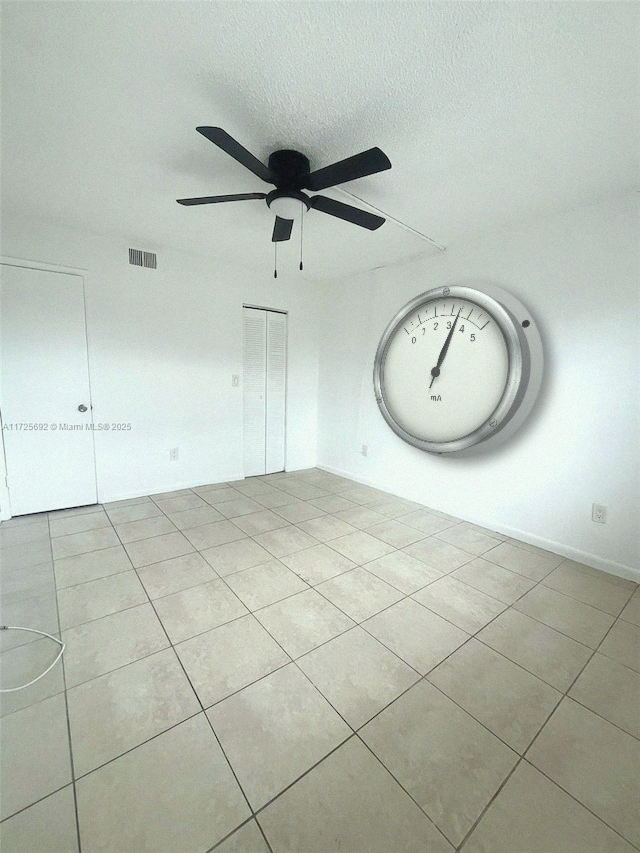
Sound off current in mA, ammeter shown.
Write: 3.5 mA
